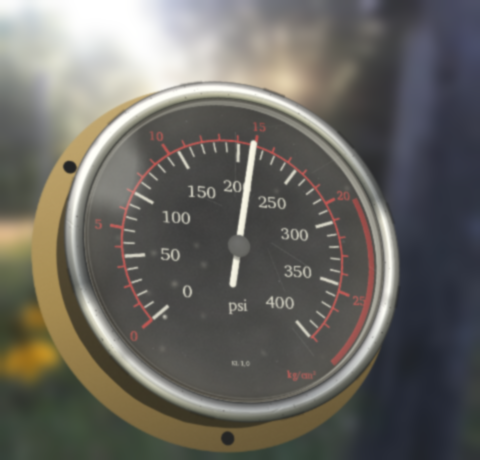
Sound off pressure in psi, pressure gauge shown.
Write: 210 psi
